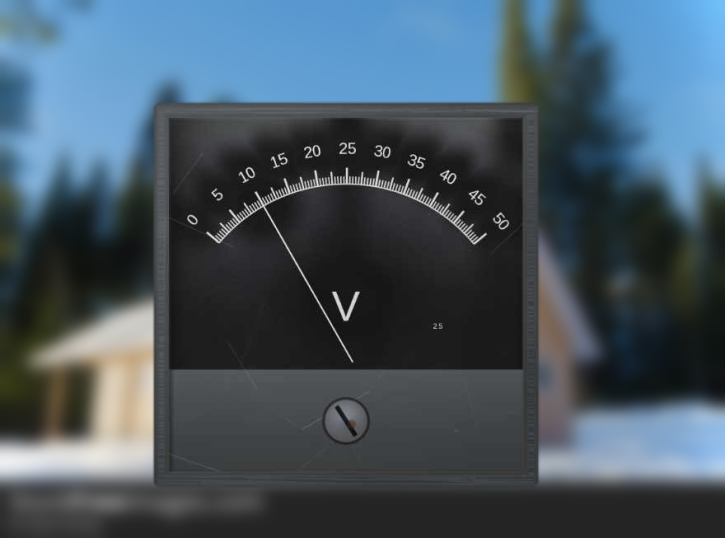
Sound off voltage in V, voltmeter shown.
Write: 10 V
